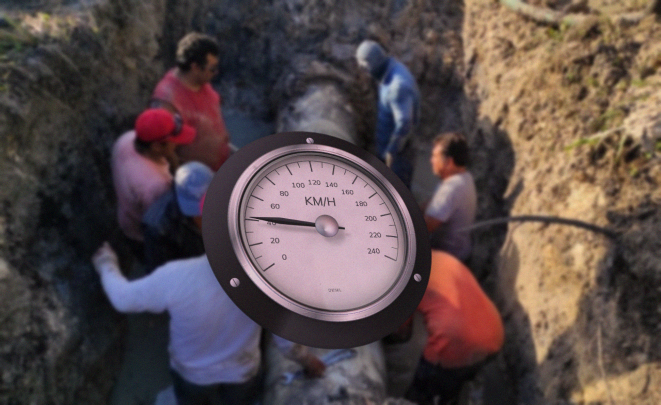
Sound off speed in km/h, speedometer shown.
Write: 40 km/h
